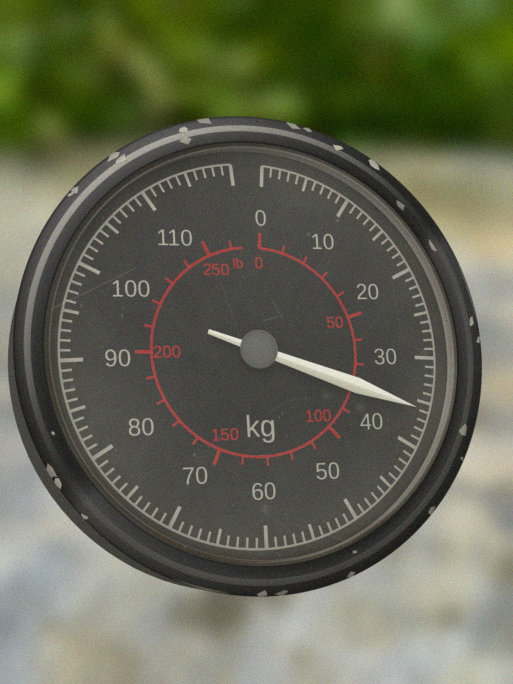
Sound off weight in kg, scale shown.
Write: 36 kg
